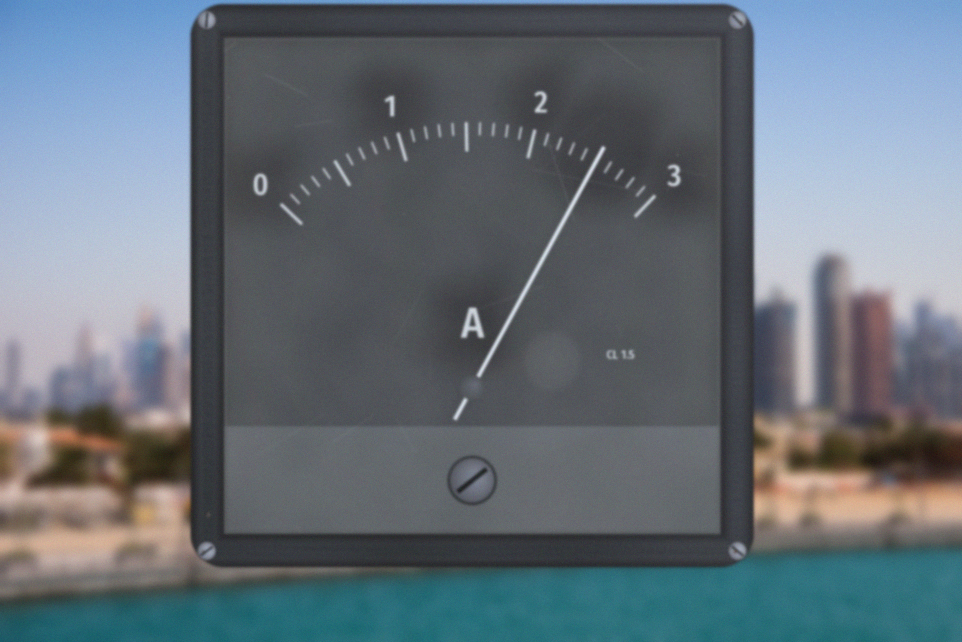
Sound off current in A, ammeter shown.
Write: 2.5 A
